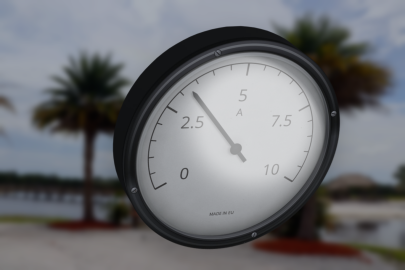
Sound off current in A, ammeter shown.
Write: 3.25 A
